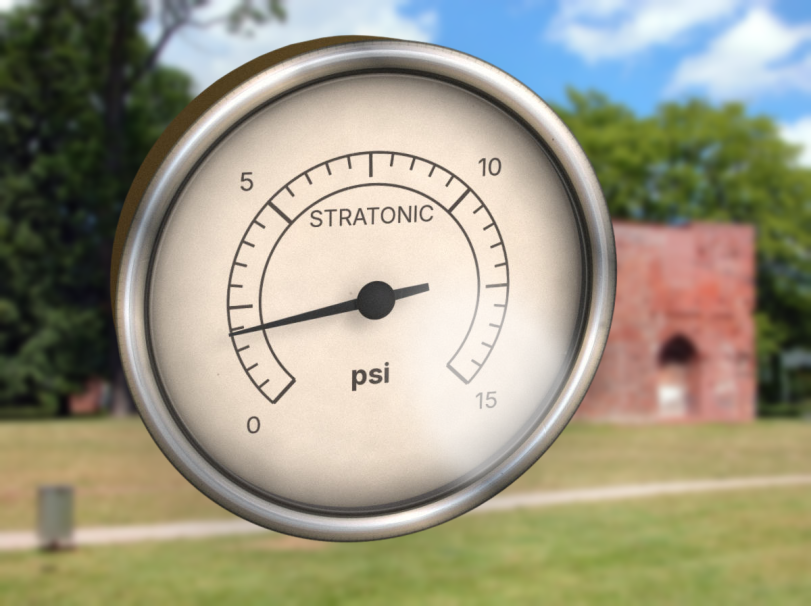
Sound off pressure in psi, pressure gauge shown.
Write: 2 psi
